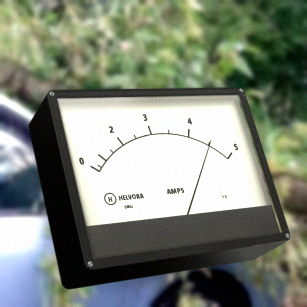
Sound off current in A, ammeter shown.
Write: 4.5 A
